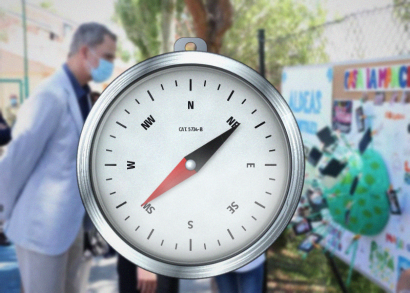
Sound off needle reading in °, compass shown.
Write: 230 °
